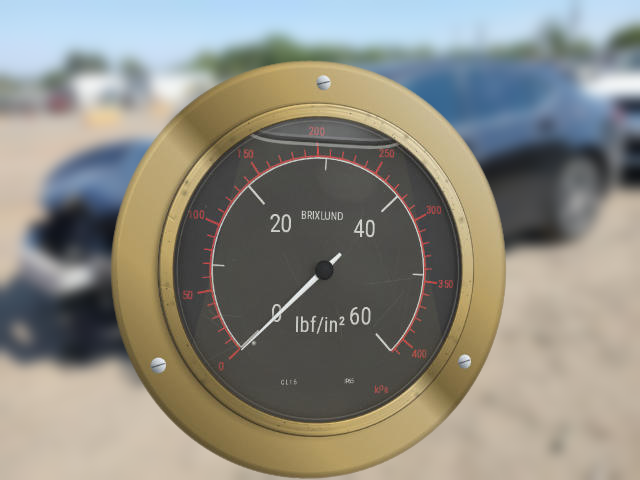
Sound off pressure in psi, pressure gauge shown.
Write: 0 psi
